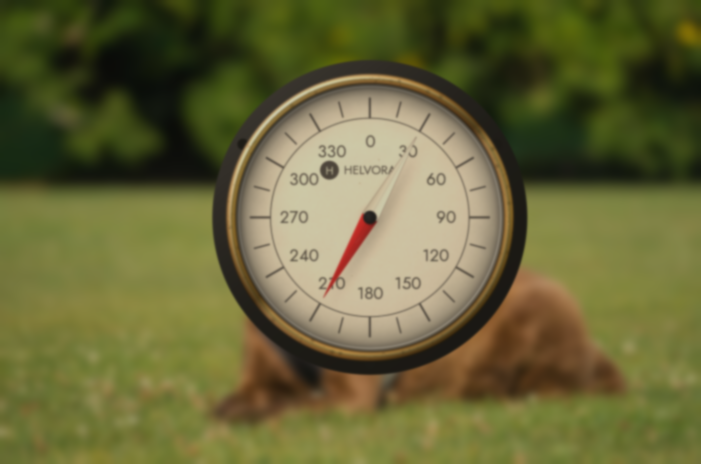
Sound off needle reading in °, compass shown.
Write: 210 °
